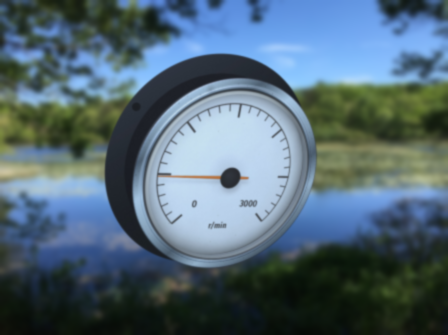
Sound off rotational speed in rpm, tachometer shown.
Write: 500 rpm
